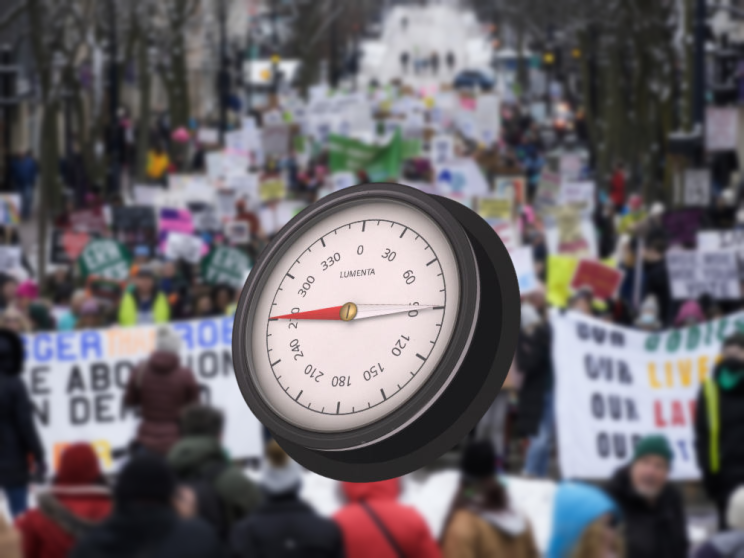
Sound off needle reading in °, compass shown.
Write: 270 °
